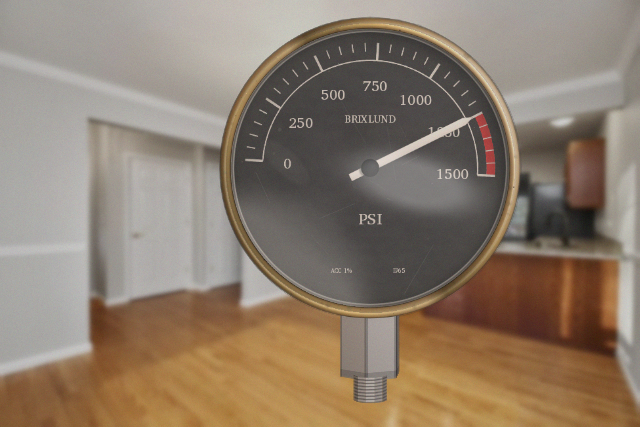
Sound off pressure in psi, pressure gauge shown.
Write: 1250 psi
